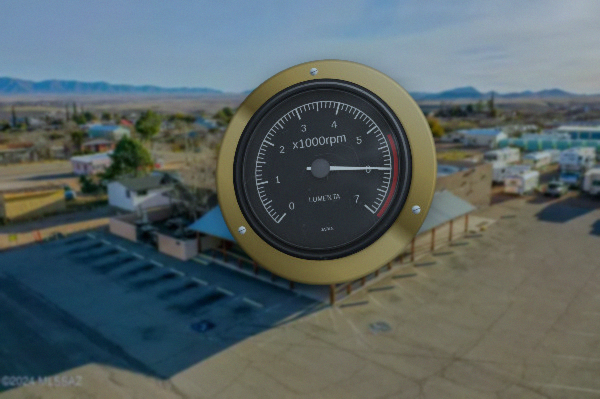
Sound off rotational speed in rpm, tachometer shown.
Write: 6000 rpm
